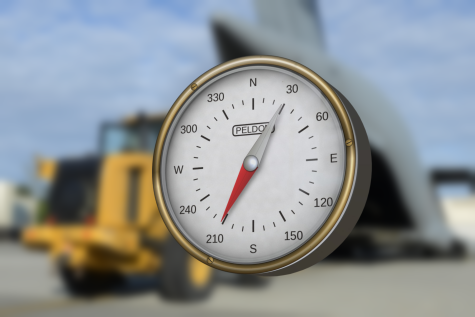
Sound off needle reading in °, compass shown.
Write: 210 °
